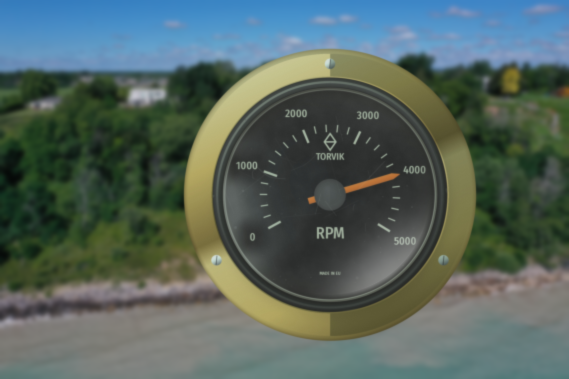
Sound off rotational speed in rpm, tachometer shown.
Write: 4000 rpm
